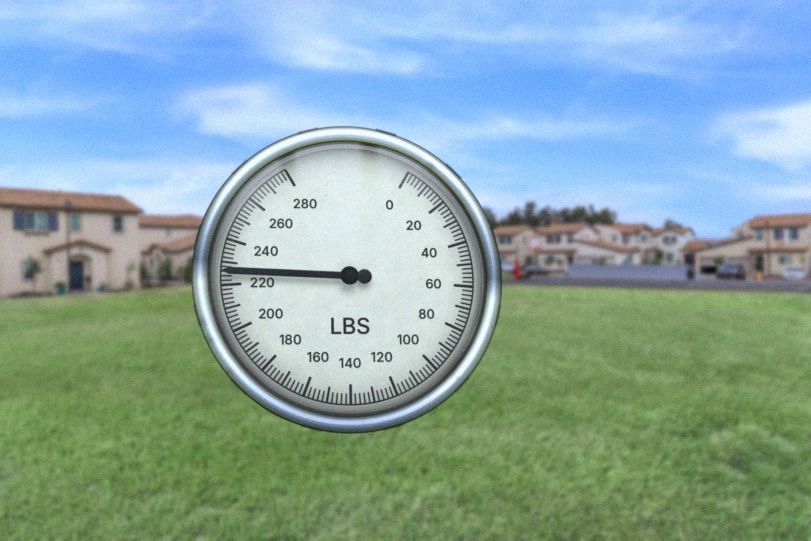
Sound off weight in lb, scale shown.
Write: 226 lb
